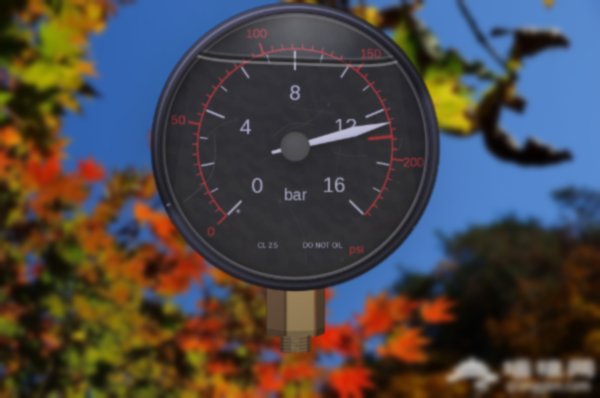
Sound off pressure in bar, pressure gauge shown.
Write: 12.5 bar
